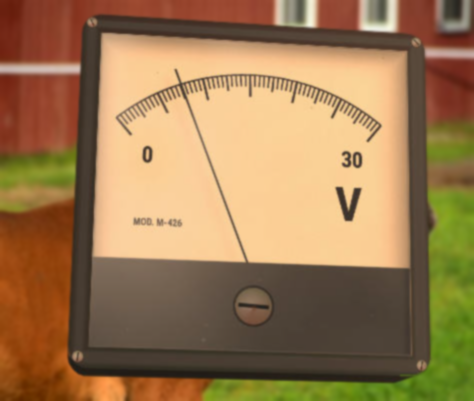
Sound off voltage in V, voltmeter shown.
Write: 7.5 V
